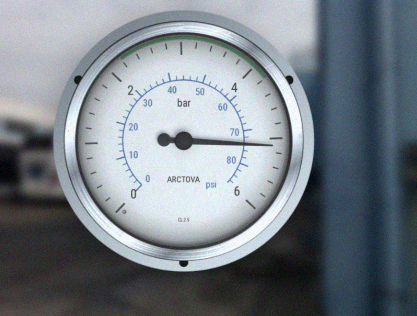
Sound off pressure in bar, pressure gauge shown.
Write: 5.1 bar
